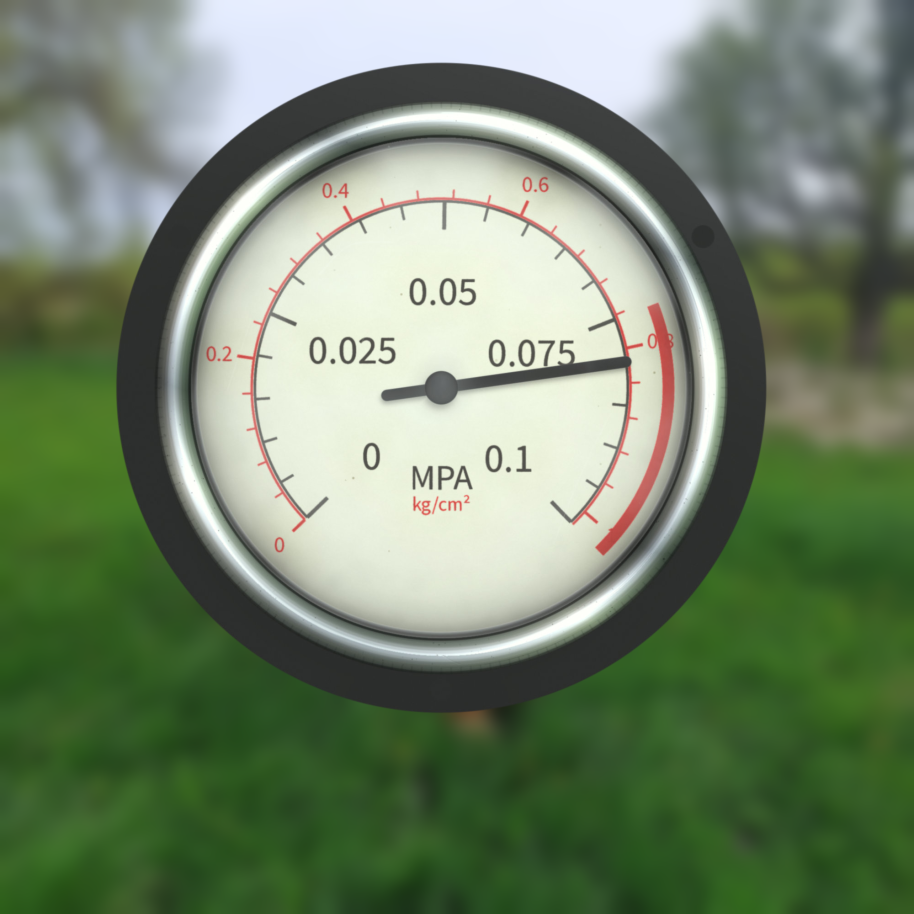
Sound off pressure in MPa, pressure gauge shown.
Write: 0.08 MPa
